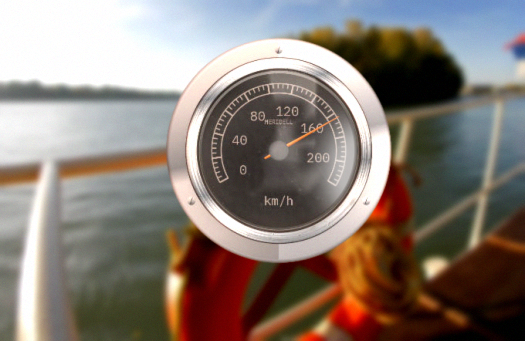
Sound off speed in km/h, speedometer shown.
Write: 164 km/h
